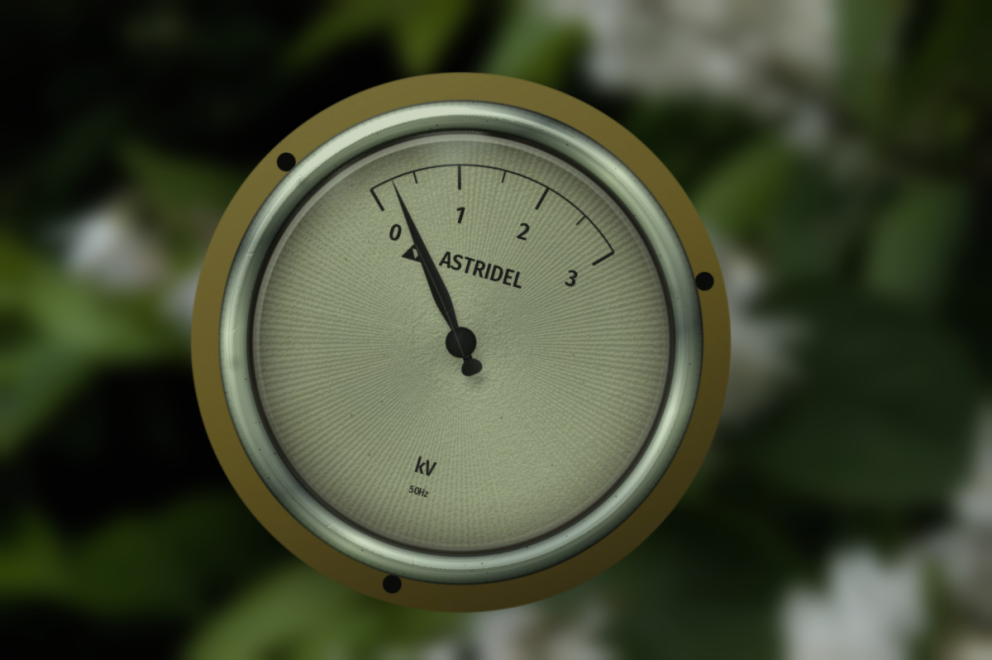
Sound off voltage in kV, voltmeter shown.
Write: 0.25 kV
